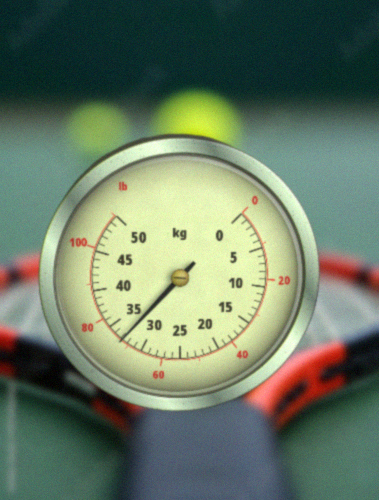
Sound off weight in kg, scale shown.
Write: 33 kg
